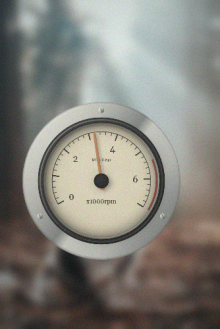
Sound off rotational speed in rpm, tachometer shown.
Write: 3200 rpm
